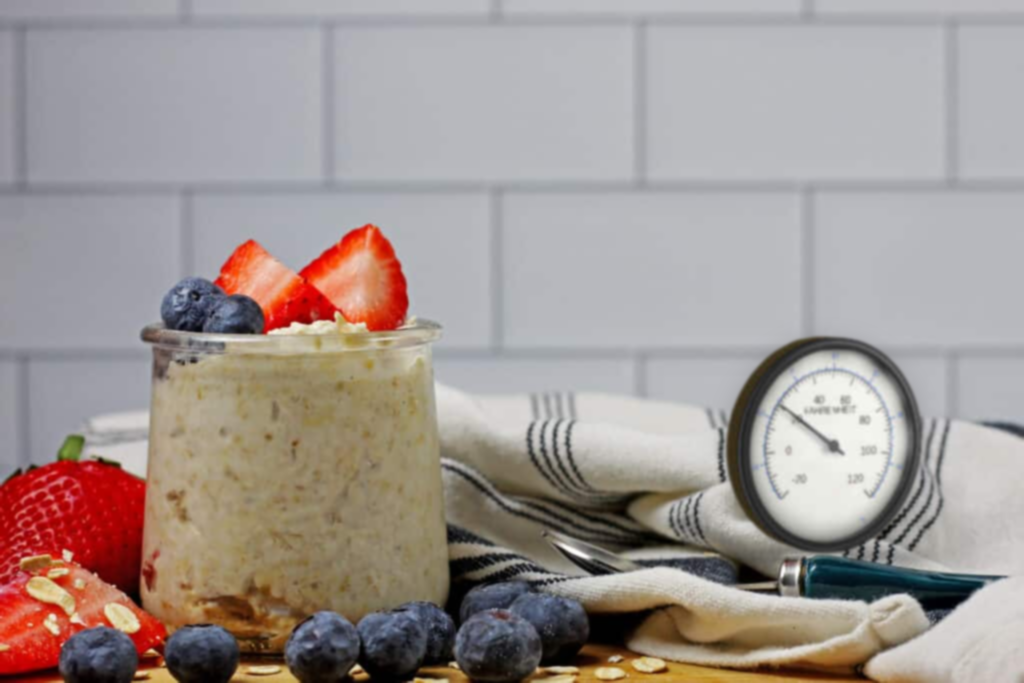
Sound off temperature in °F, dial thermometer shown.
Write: 20 °F
